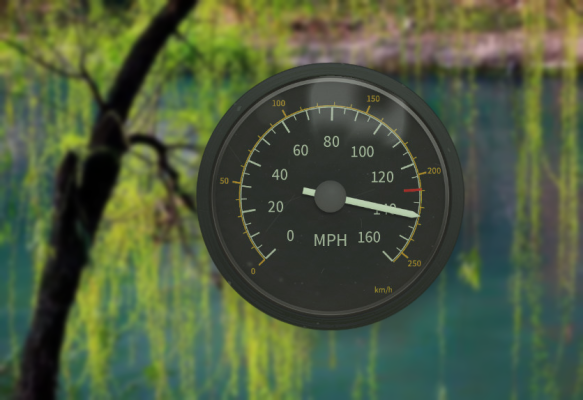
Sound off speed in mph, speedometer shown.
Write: 140 mph
